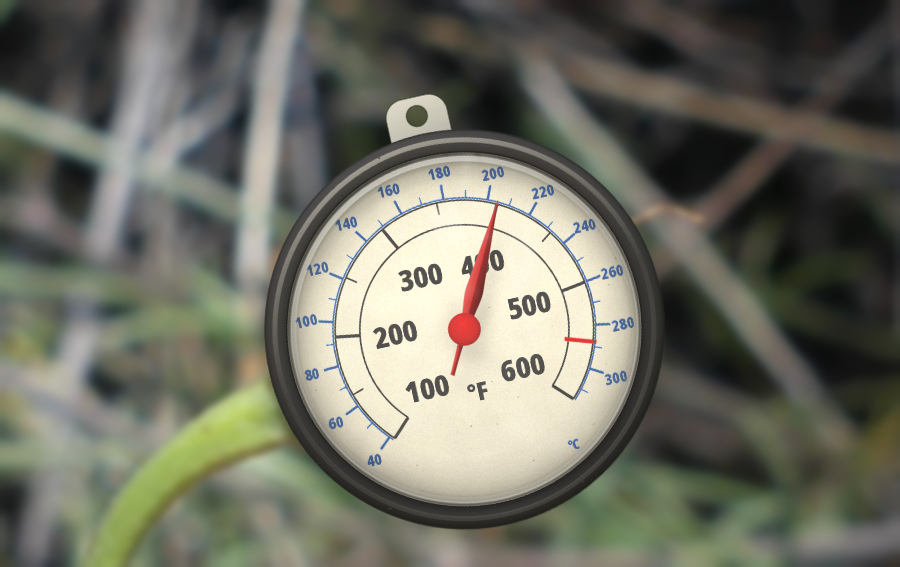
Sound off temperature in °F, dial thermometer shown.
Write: 400 °F
